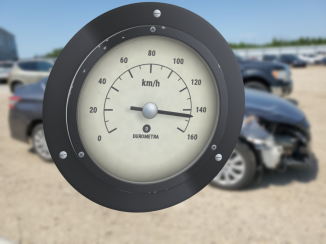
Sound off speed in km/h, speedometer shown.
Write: 145 km/h
